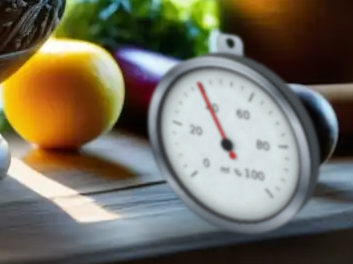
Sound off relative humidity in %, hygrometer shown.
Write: 40 %
